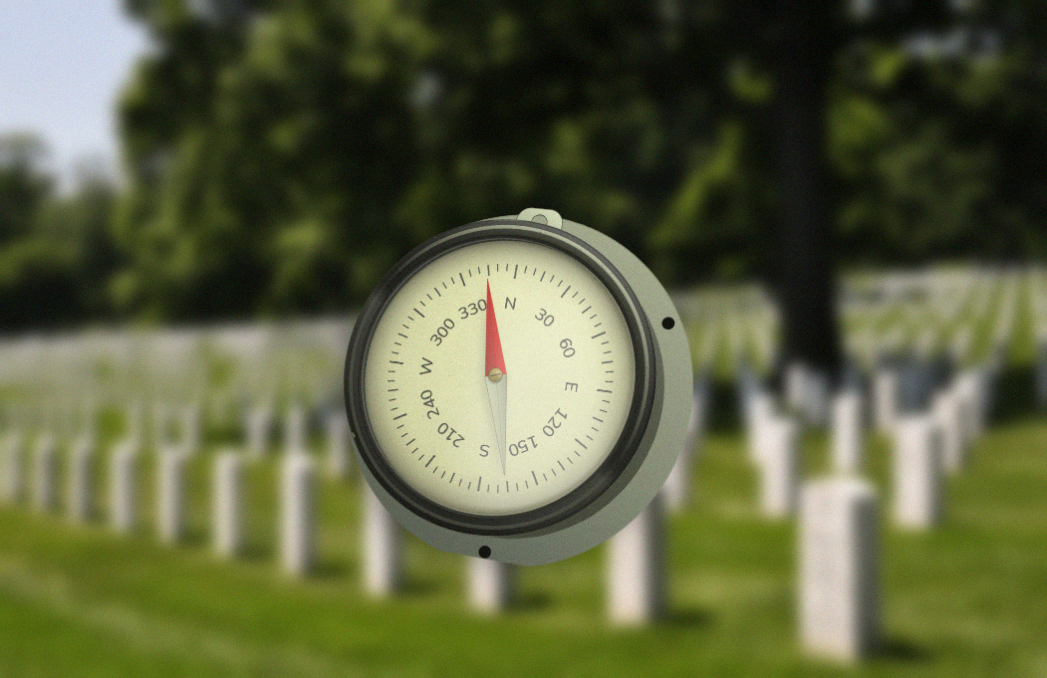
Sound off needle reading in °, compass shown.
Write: 345 °
